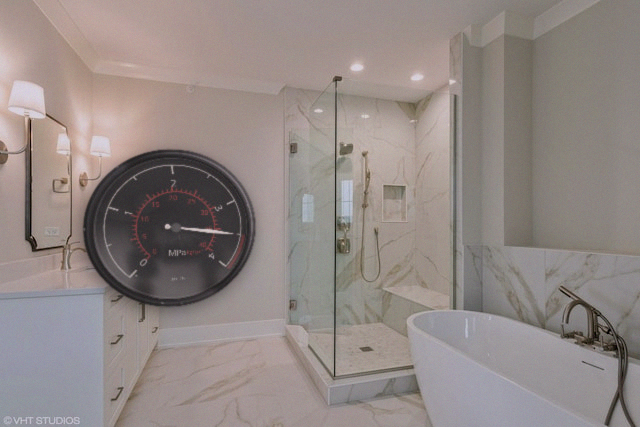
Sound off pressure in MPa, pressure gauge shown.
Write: 3.5 MPa
